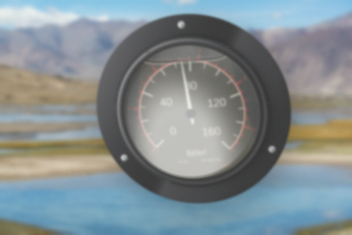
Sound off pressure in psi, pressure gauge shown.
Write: 75 psi
